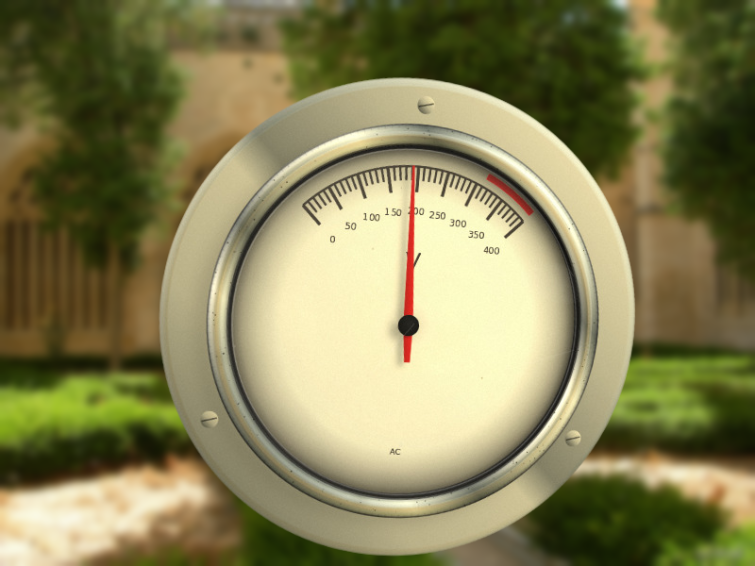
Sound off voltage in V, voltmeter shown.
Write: 190 V
